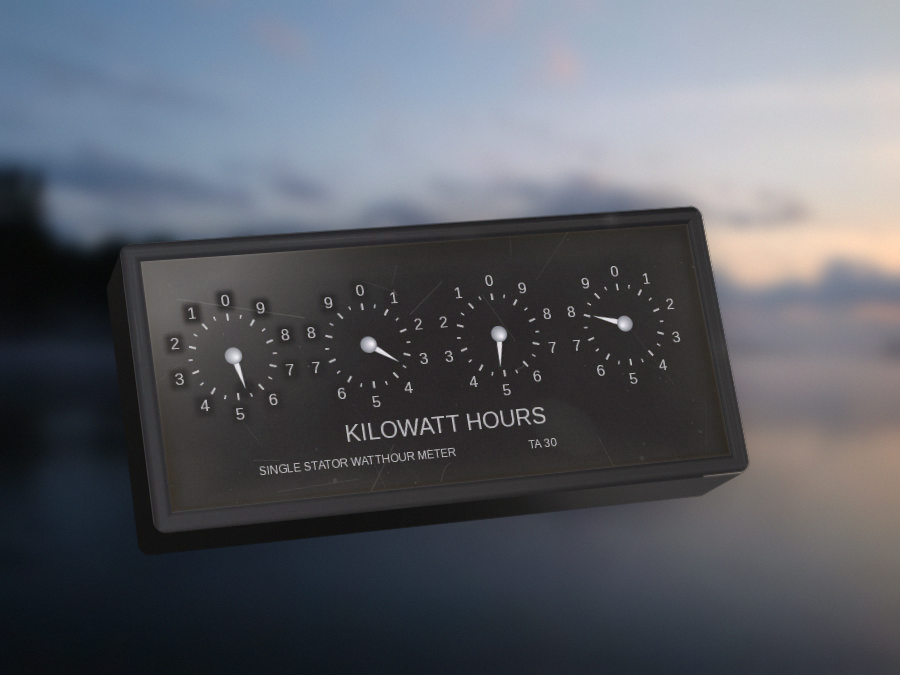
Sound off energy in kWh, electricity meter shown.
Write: 5348 kWh
